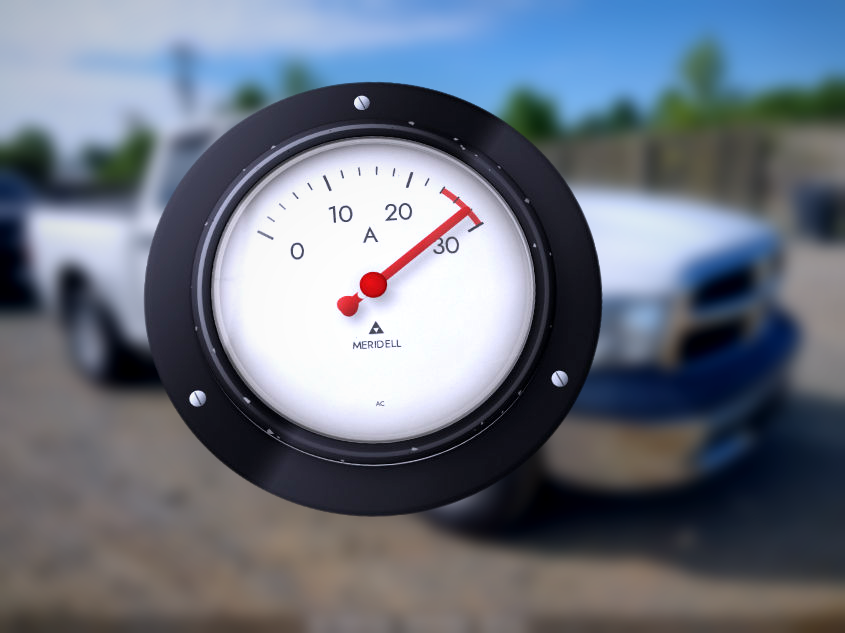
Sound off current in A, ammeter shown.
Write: 28 A
